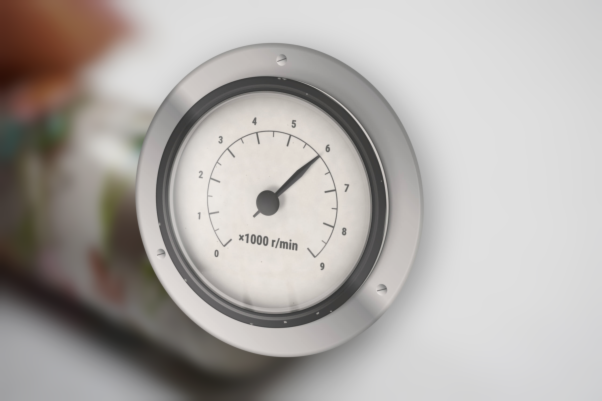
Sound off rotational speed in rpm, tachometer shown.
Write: 6000 rpm
